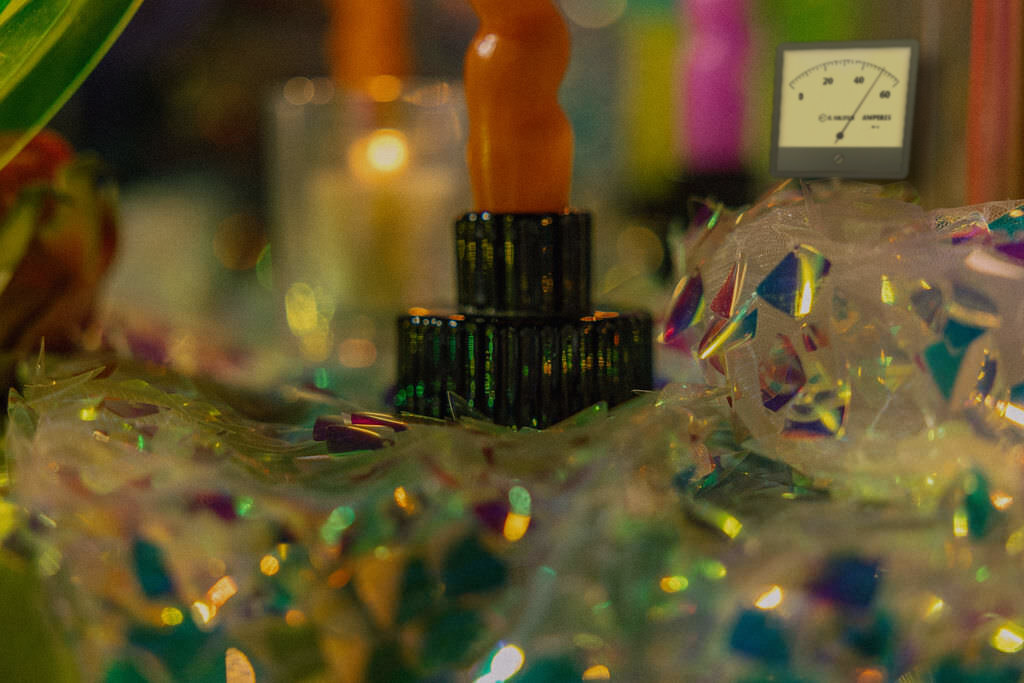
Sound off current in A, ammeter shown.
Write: 50 A
